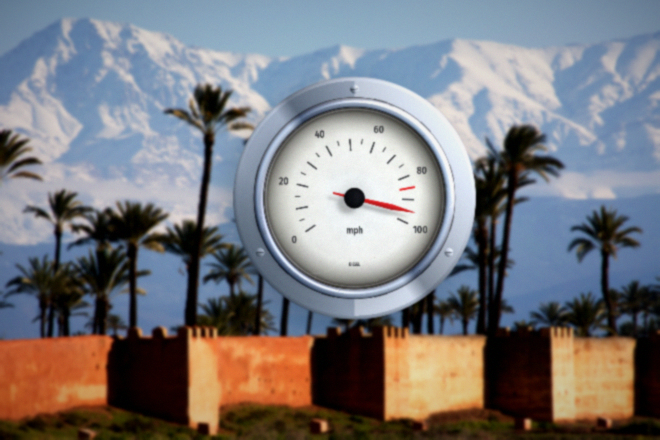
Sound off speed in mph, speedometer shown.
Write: 95 mph
